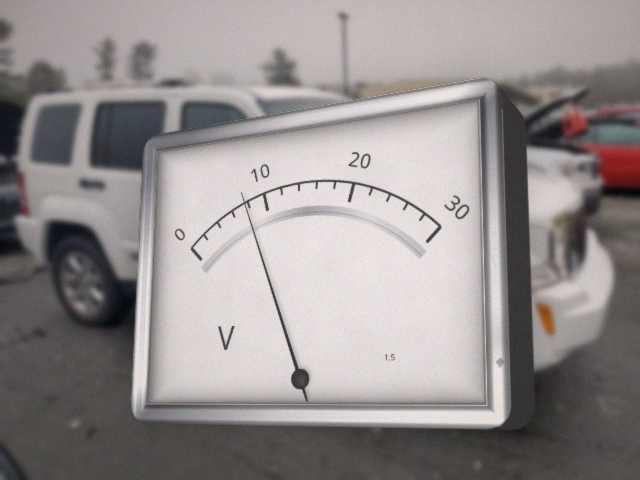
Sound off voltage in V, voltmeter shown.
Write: 8 V
